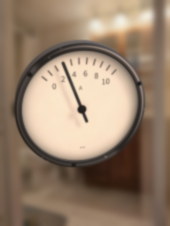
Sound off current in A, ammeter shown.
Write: 3 A
